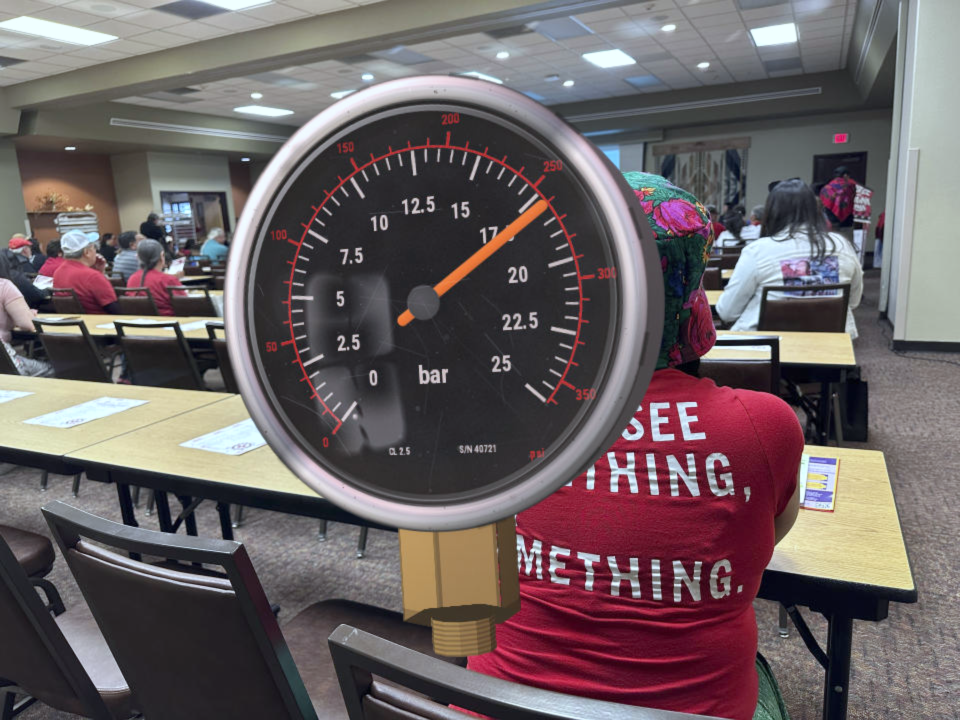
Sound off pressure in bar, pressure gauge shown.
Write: 18 bar
